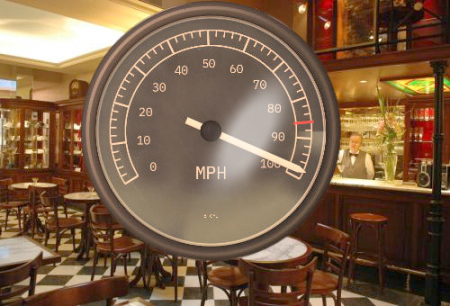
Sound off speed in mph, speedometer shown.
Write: 98 mph
